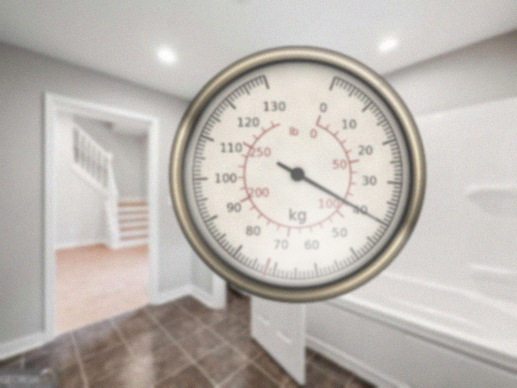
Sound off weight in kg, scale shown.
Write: 40 kg
